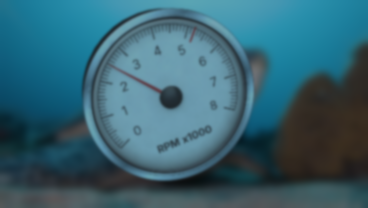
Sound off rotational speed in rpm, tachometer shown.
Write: 2500 rpm
